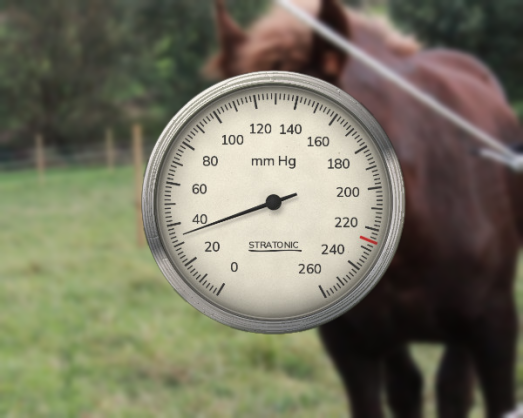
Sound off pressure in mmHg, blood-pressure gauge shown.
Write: 34 mmHg
